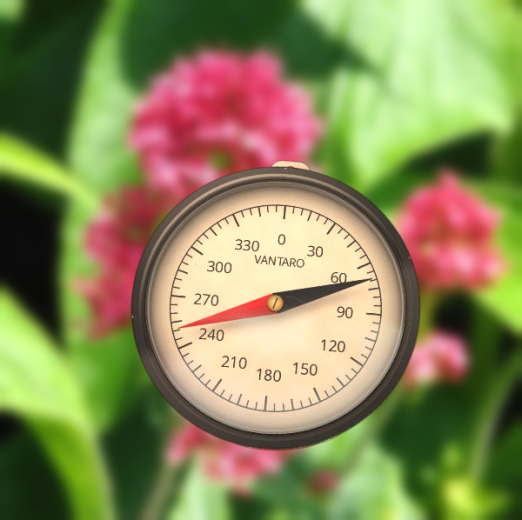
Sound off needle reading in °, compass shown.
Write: 250 °
